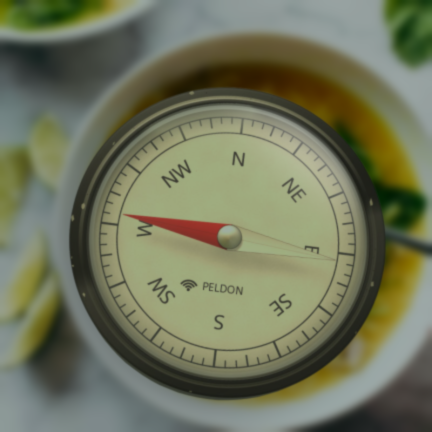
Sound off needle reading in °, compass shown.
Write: 275 °
